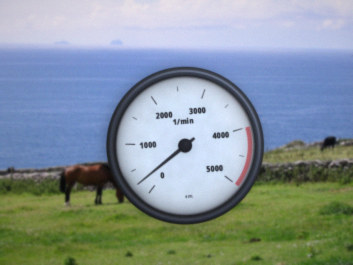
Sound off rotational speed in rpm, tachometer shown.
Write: 250 rpm
